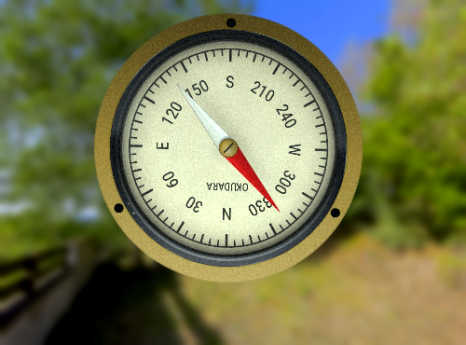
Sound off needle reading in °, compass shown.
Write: 320 °
